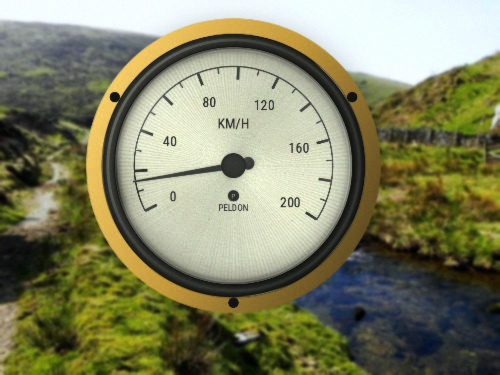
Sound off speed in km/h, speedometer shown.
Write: 15 km/h
